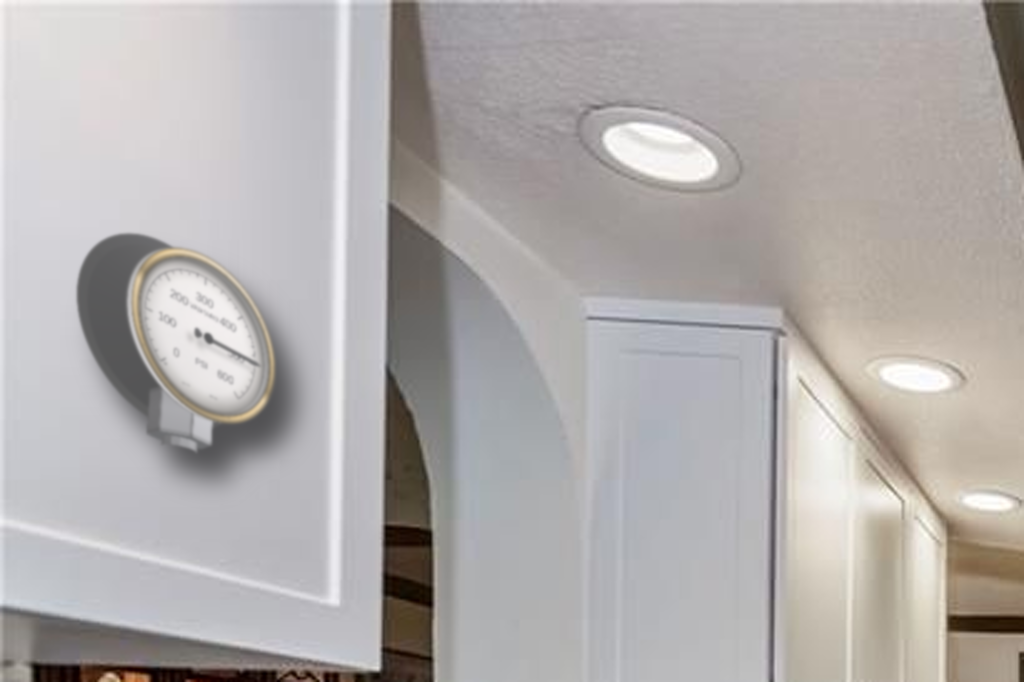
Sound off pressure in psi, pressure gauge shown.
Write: 500 psi
